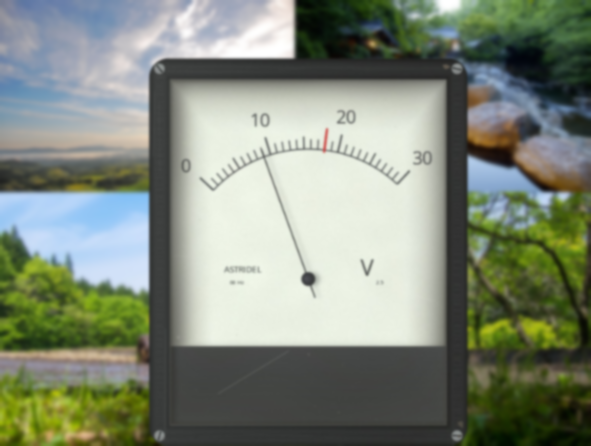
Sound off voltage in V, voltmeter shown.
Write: 9 V
